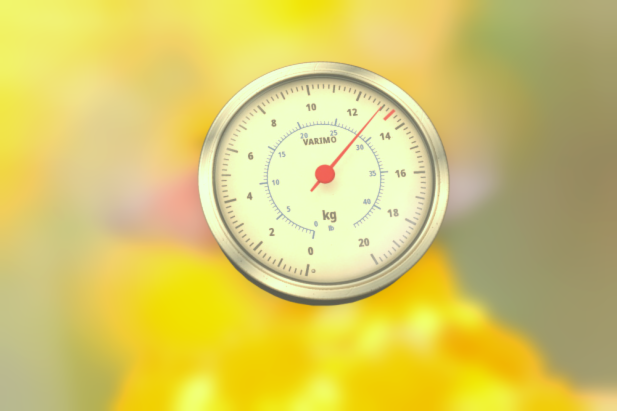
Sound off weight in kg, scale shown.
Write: 13 kg
